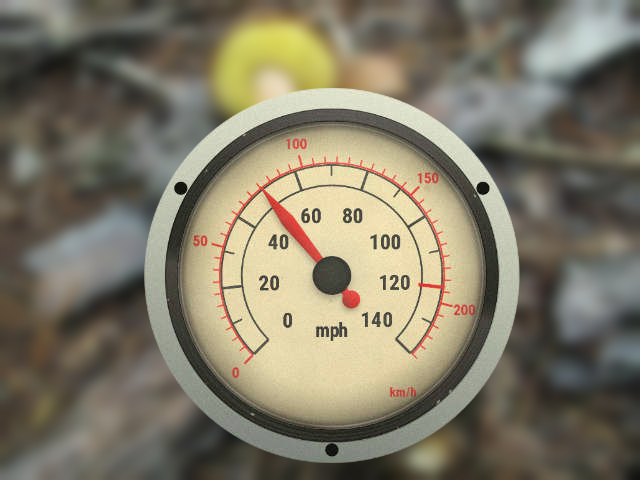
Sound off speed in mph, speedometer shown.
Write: 50 mph
